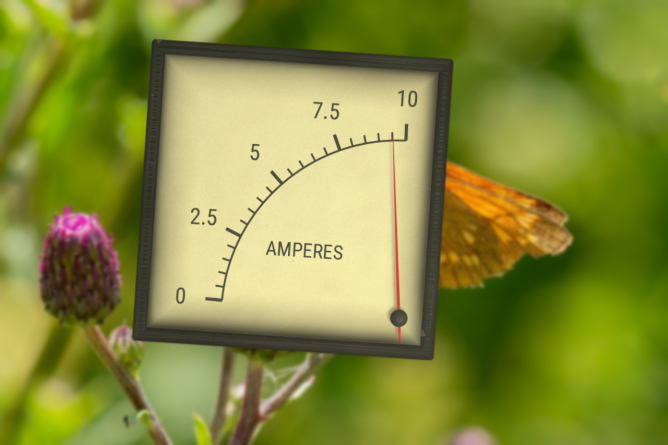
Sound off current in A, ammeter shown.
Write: 9.5 A
